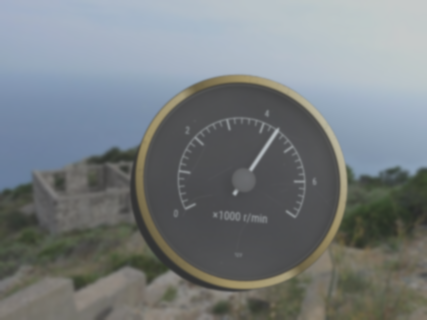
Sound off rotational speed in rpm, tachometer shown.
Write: 4400 rpm
